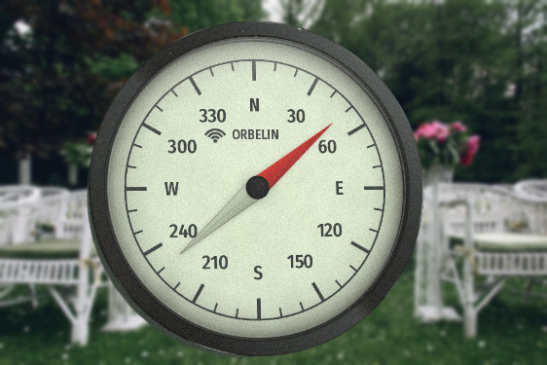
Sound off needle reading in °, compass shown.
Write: 50 °
